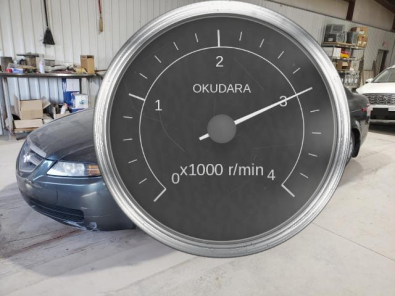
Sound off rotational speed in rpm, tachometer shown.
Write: 3000 rpm
